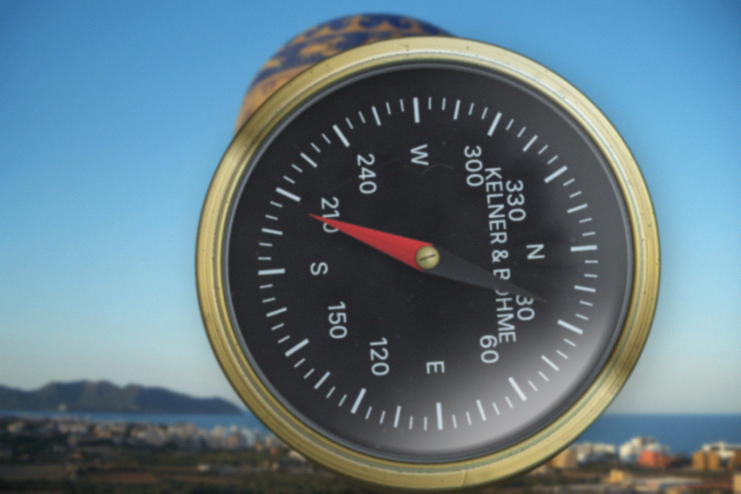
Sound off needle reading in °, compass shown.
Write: 205 °
